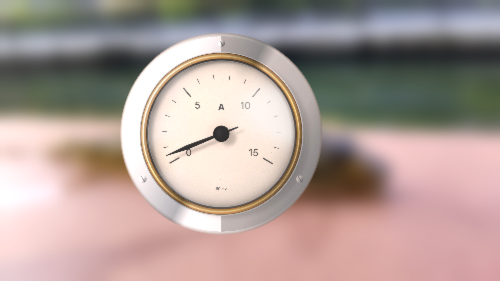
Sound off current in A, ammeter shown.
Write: 0.5 A
